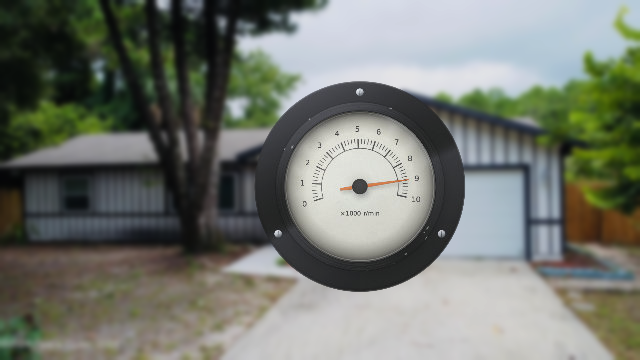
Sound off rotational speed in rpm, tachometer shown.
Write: 9000 rpm
